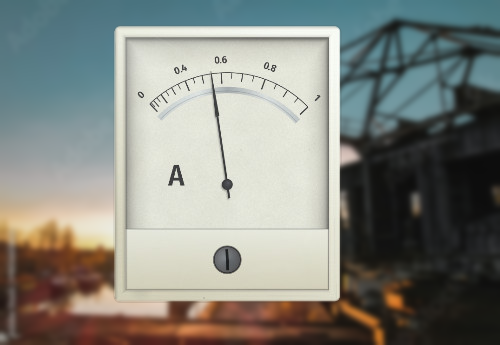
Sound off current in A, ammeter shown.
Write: 0.55 A
